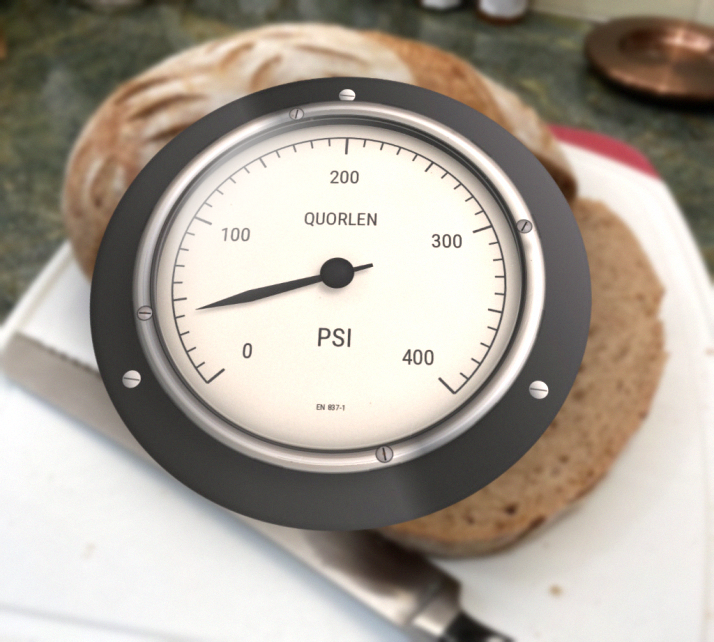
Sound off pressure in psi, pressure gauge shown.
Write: 40 psi
